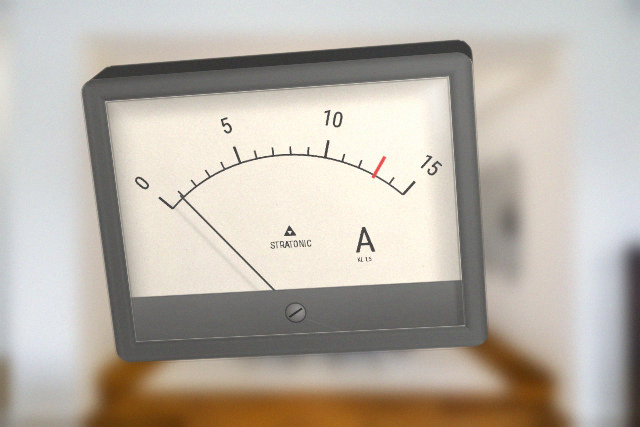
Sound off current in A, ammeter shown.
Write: 1 A
